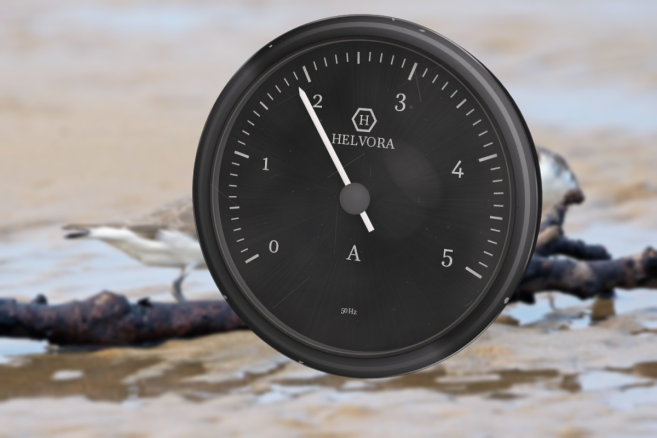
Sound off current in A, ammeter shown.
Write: 1.9 A
